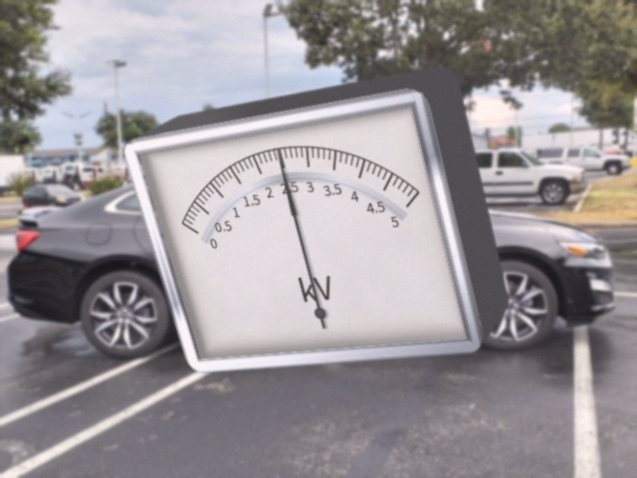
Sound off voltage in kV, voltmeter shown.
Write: 2.5 kV
